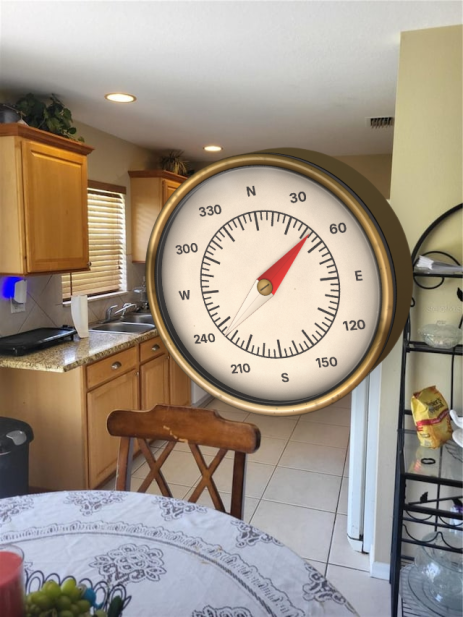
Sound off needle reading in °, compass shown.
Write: 50 °
